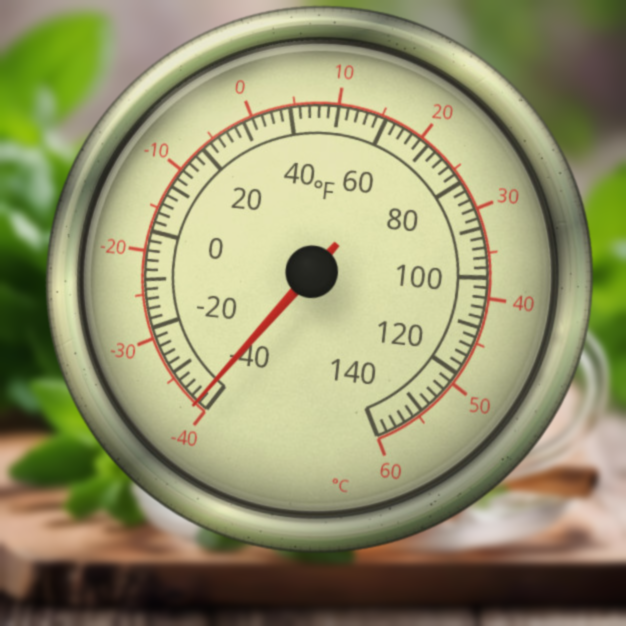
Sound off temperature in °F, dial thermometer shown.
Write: -38 °F
